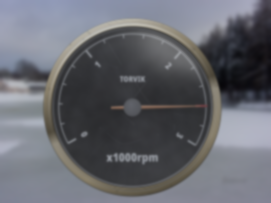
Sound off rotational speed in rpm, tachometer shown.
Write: 2600 rpm
